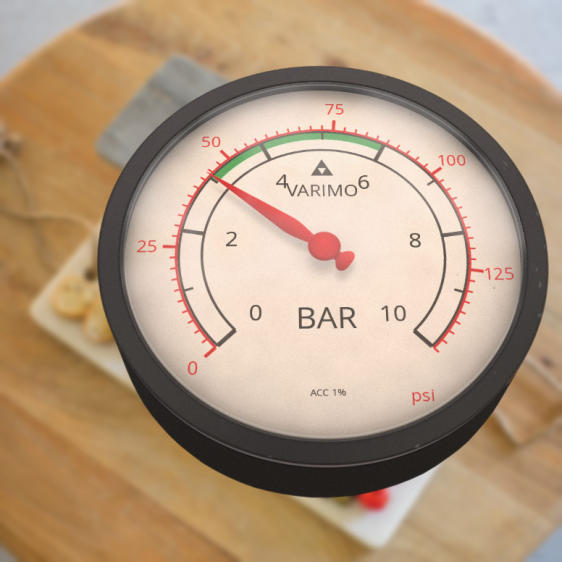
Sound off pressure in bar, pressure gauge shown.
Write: 3 bar
